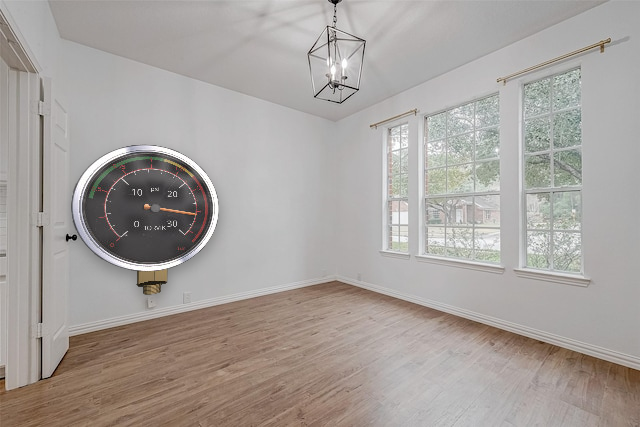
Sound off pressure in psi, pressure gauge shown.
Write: 26 psi
